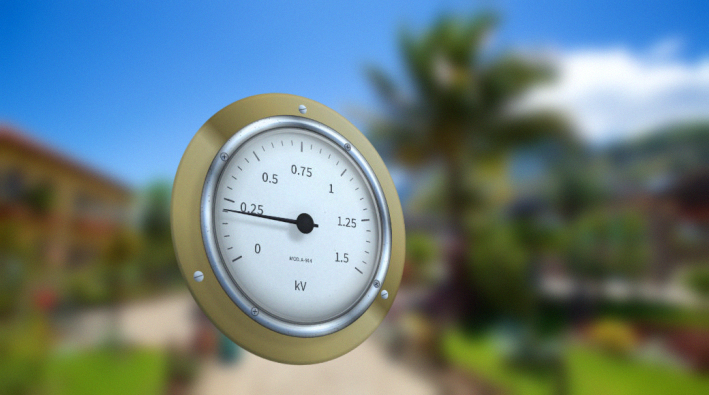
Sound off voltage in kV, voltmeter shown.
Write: 0.2 kV
